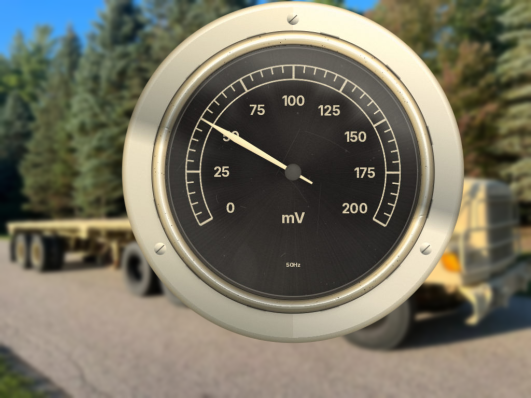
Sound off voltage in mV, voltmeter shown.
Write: 50 mV
